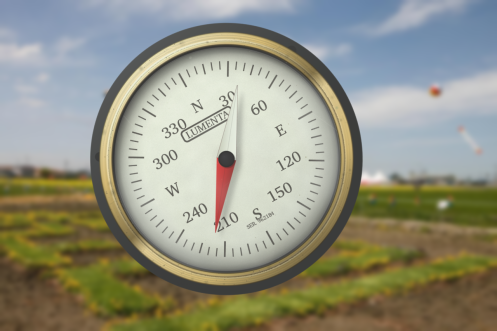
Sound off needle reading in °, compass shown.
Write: 217.5 °
